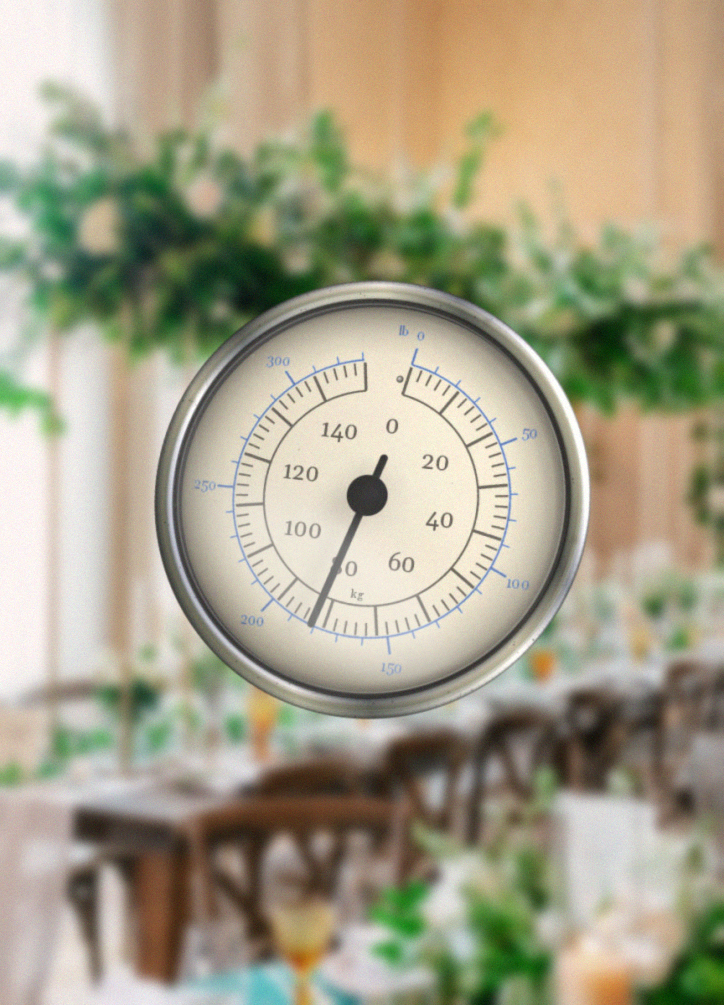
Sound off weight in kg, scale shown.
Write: 82 kg
